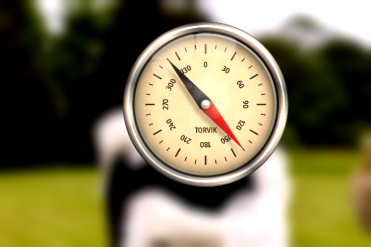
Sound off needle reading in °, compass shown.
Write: 140 °
